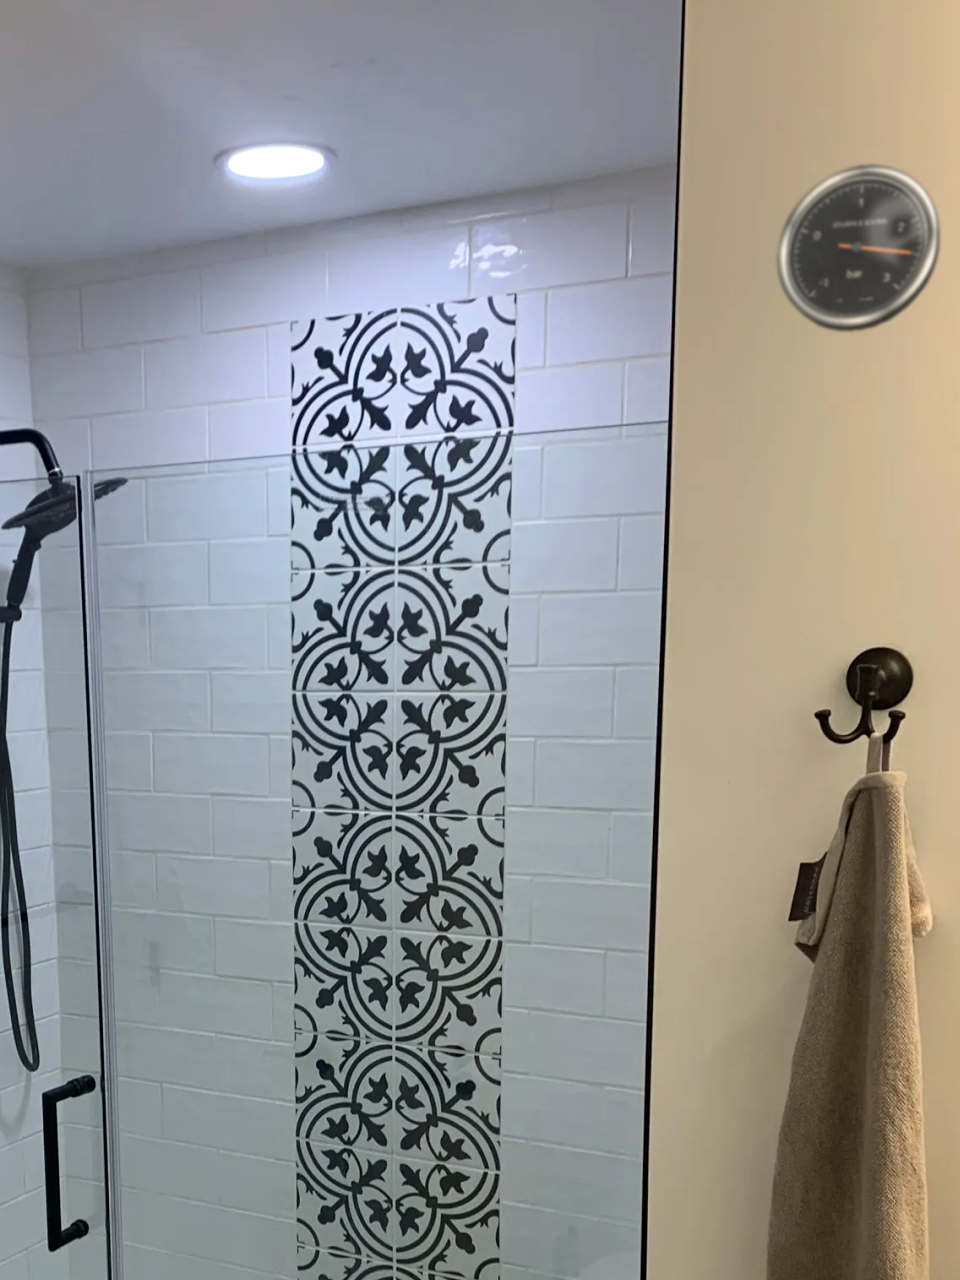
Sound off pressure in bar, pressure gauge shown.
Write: 2.5 bar
